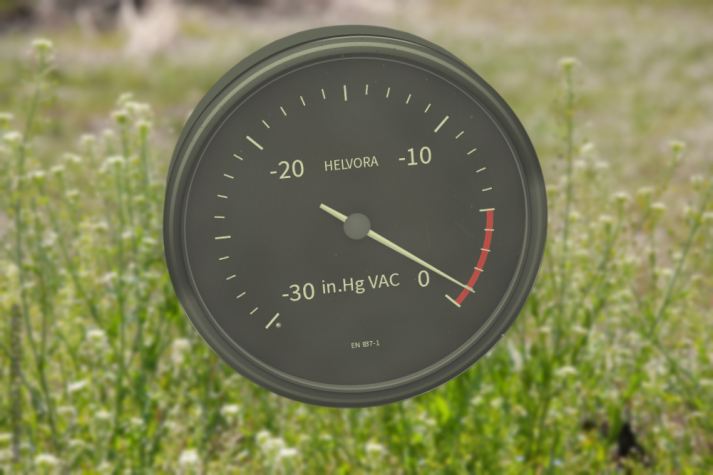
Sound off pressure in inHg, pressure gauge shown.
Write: -1 inHg
